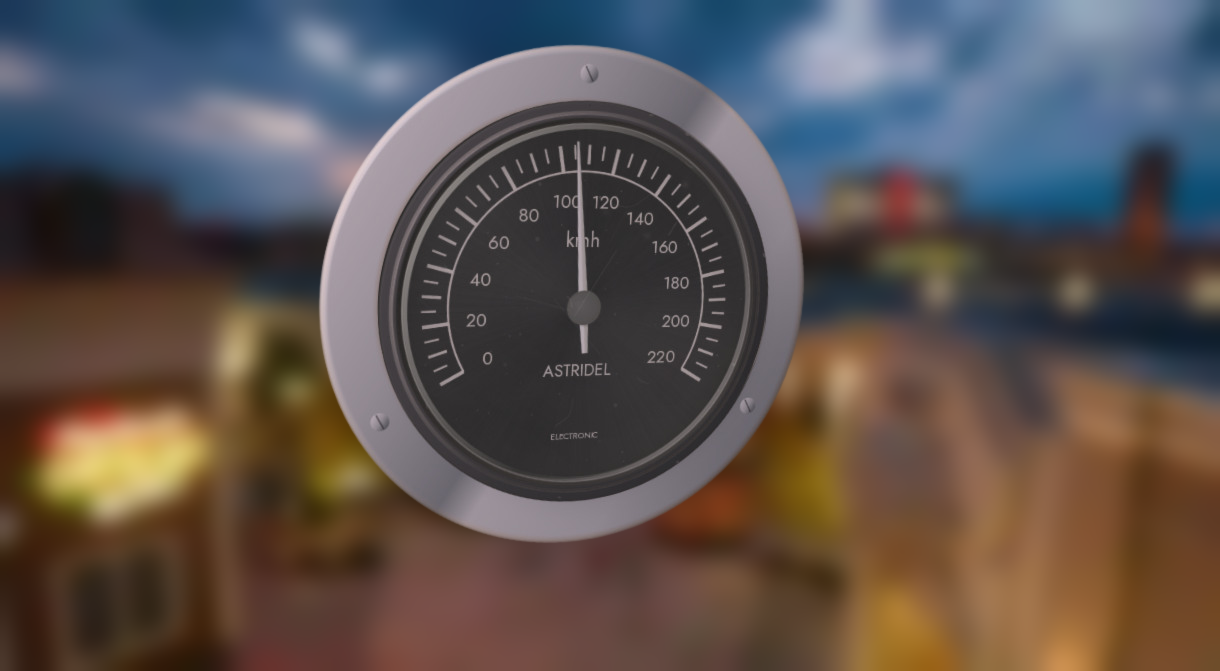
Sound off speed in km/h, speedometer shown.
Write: 105 km/h
